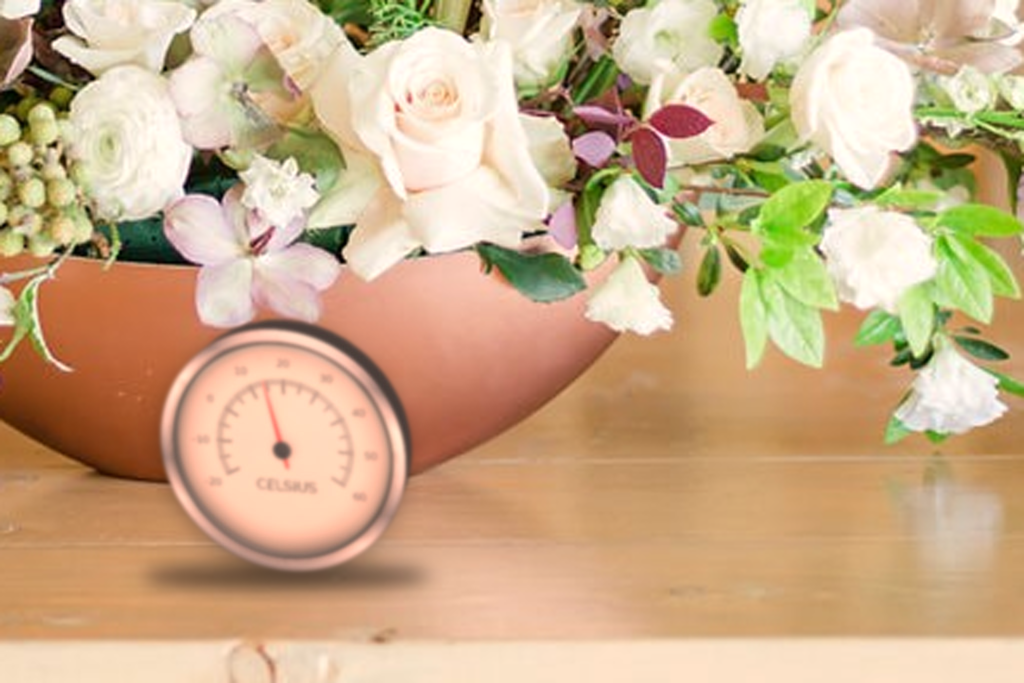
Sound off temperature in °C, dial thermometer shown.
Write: 15 °C
